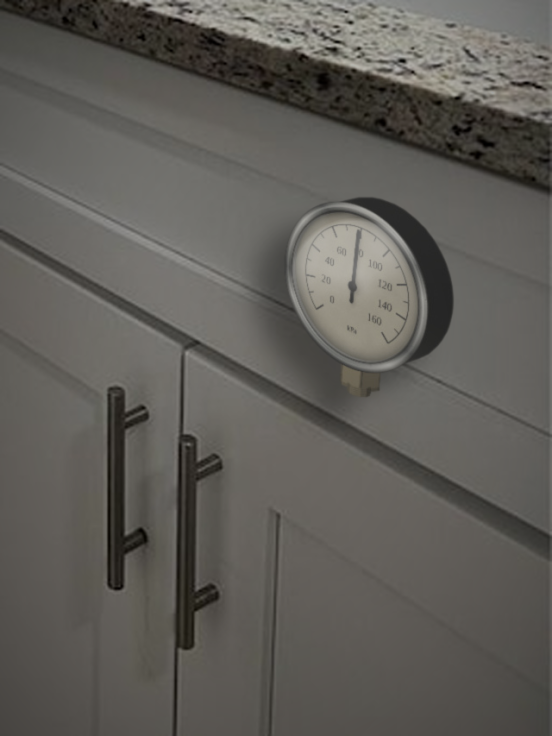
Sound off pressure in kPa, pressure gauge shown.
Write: 80 kPa
